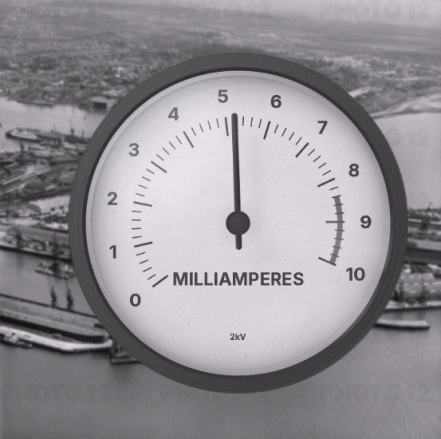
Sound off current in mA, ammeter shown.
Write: 5.2 mA
